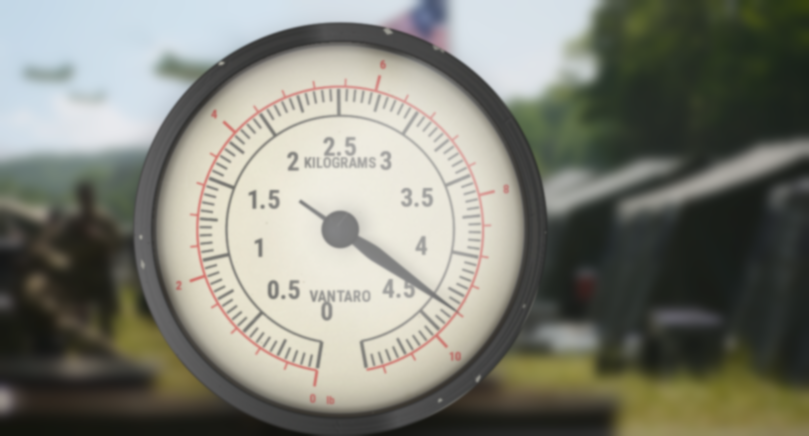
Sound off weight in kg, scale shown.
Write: 4.35 kg
